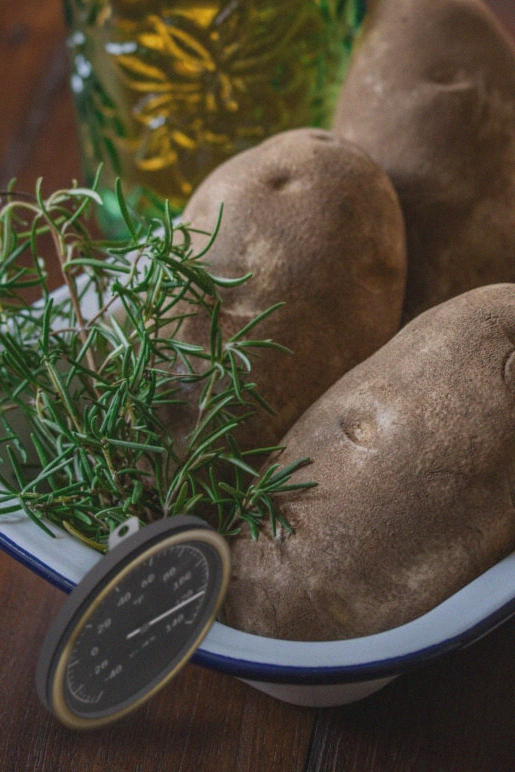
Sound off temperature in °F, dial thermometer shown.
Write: 120 °F
